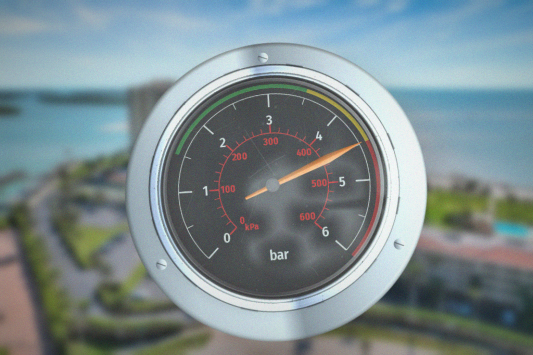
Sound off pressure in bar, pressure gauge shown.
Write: 4.5 bar
